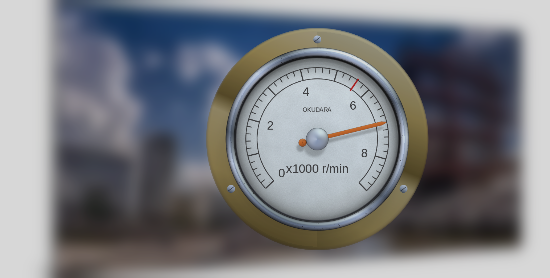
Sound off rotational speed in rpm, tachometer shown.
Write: 7000 rpm
